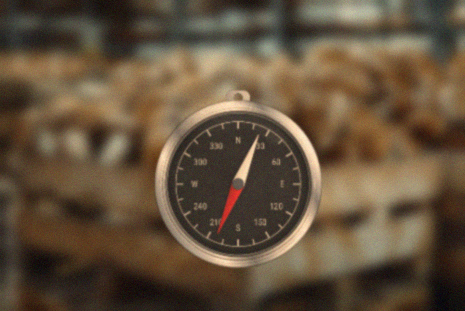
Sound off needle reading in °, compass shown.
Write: 202.5 °
